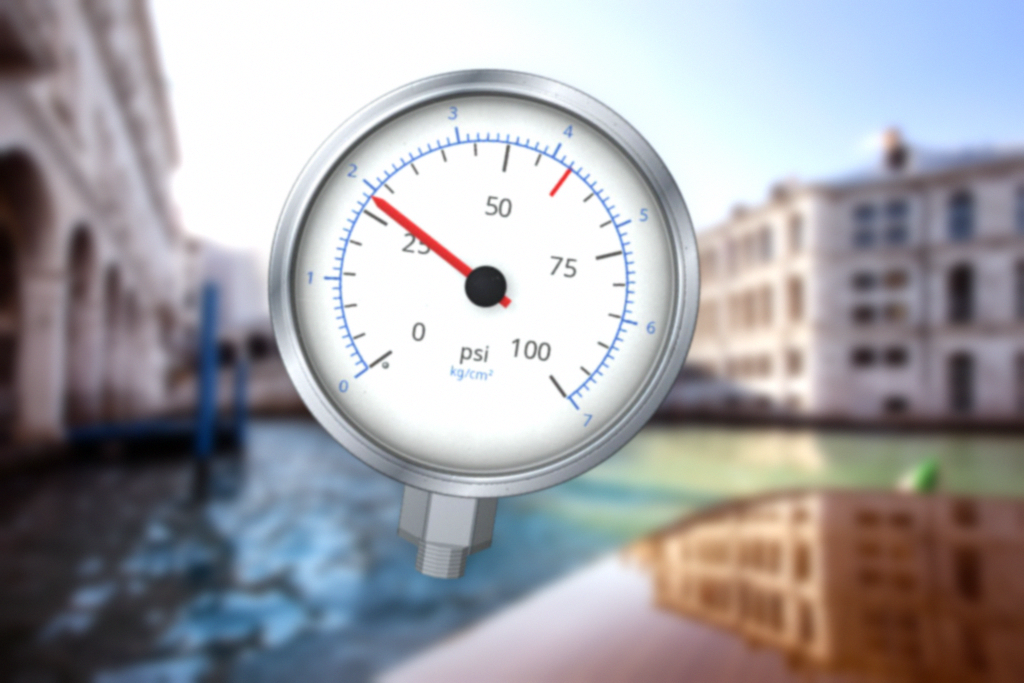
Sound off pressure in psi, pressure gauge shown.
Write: 27.5 psi
